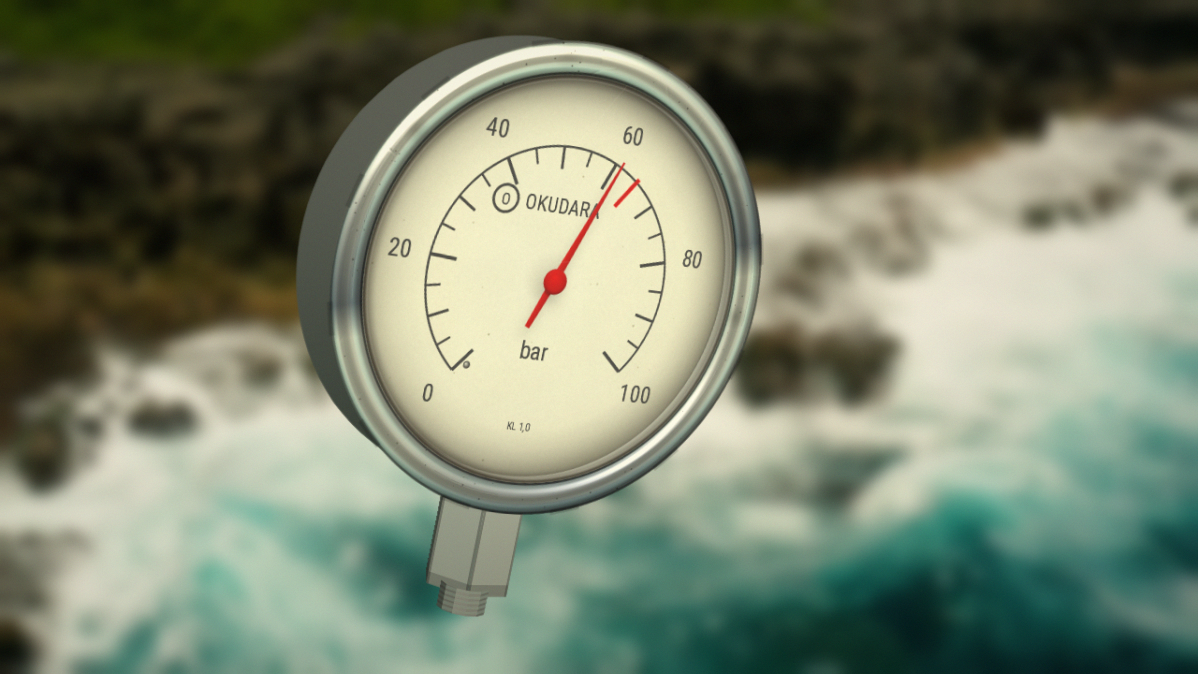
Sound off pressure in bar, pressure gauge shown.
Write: 60 bar
